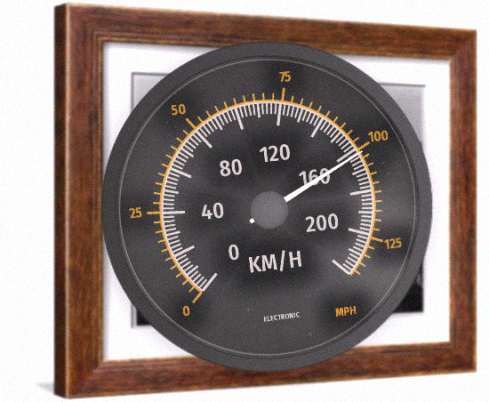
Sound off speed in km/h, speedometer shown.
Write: 162 km/h
